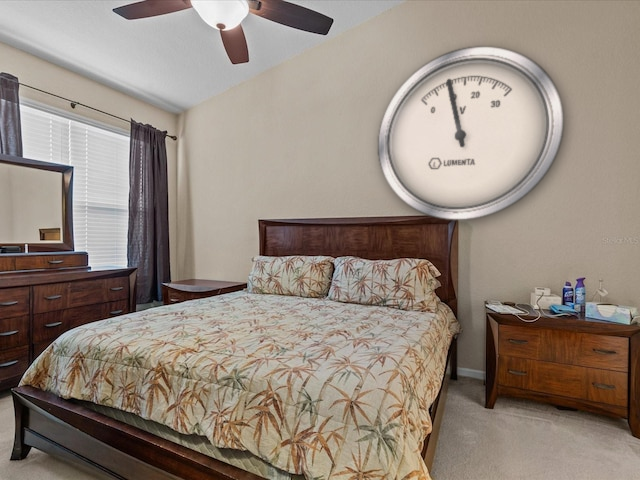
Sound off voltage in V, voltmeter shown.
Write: 10 V
